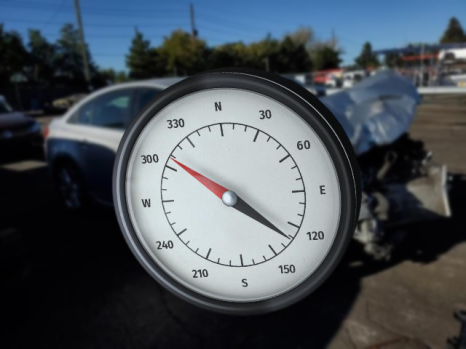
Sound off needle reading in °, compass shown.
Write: 310 °
